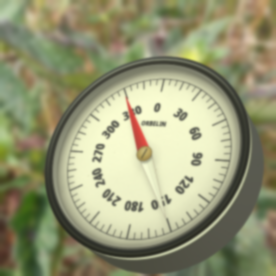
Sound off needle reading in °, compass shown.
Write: 330 °
